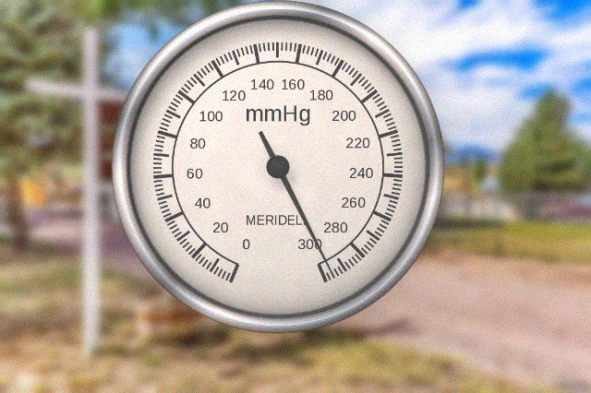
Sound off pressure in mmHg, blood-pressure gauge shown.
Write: 296 mmHg
